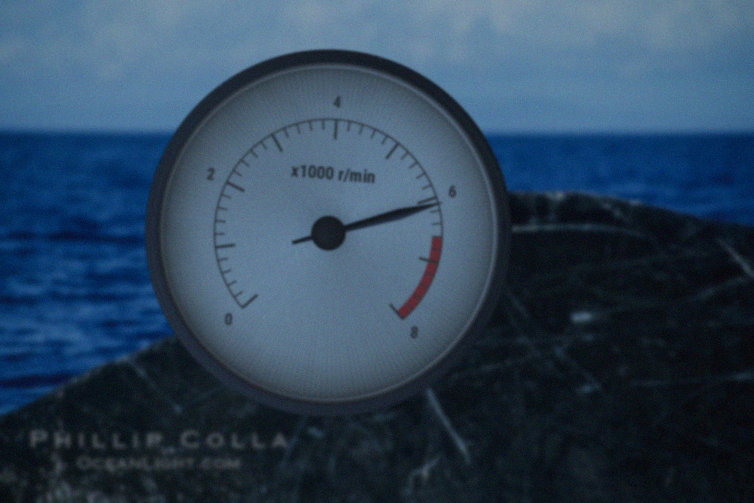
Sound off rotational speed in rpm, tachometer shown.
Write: 6100 rpm
